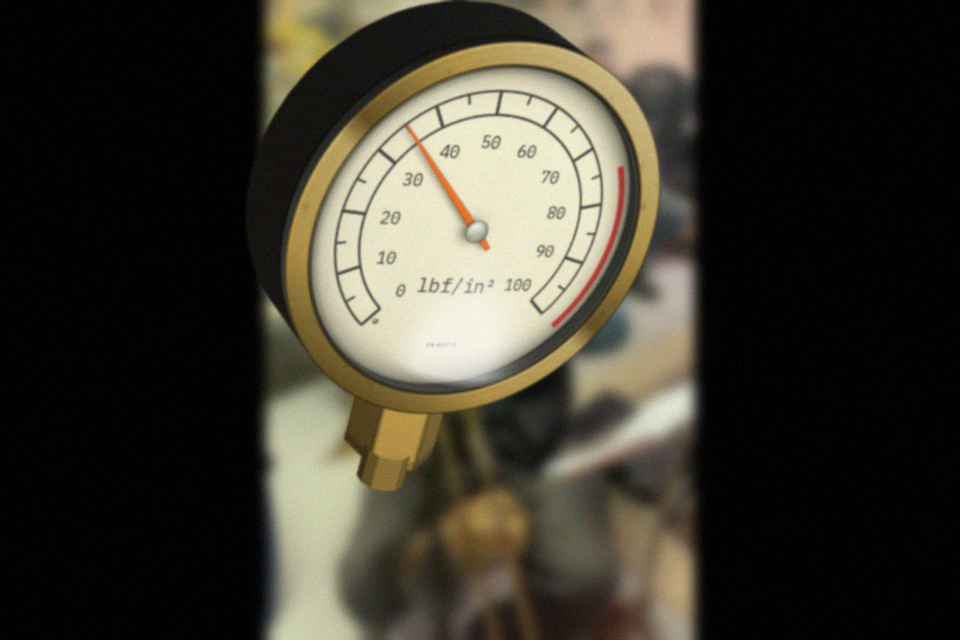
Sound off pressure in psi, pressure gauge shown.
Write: 35 psi
